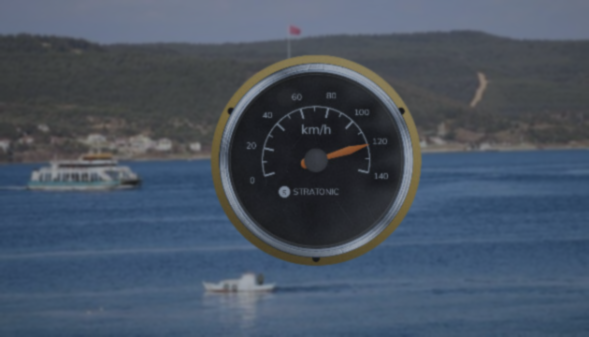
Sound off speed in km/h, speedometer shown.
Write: 120 km/h
